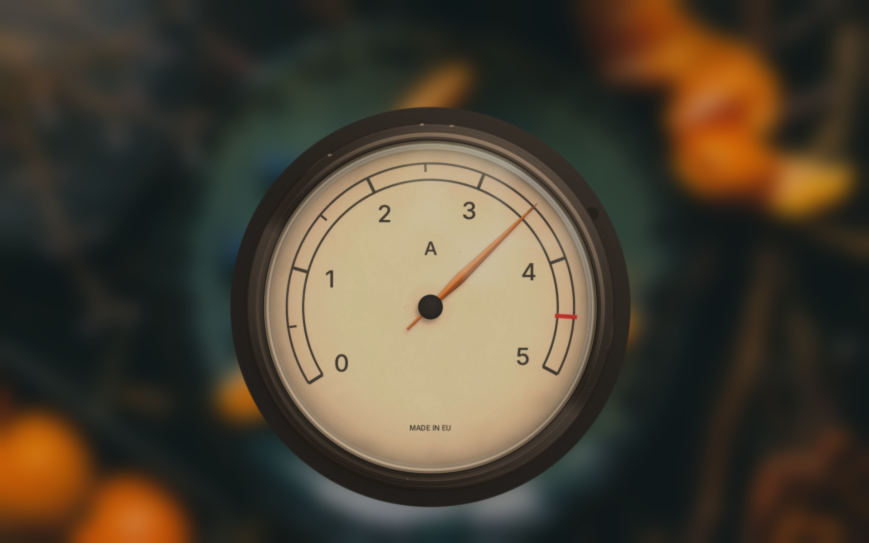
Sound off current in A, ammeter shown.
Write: 3.5 A
